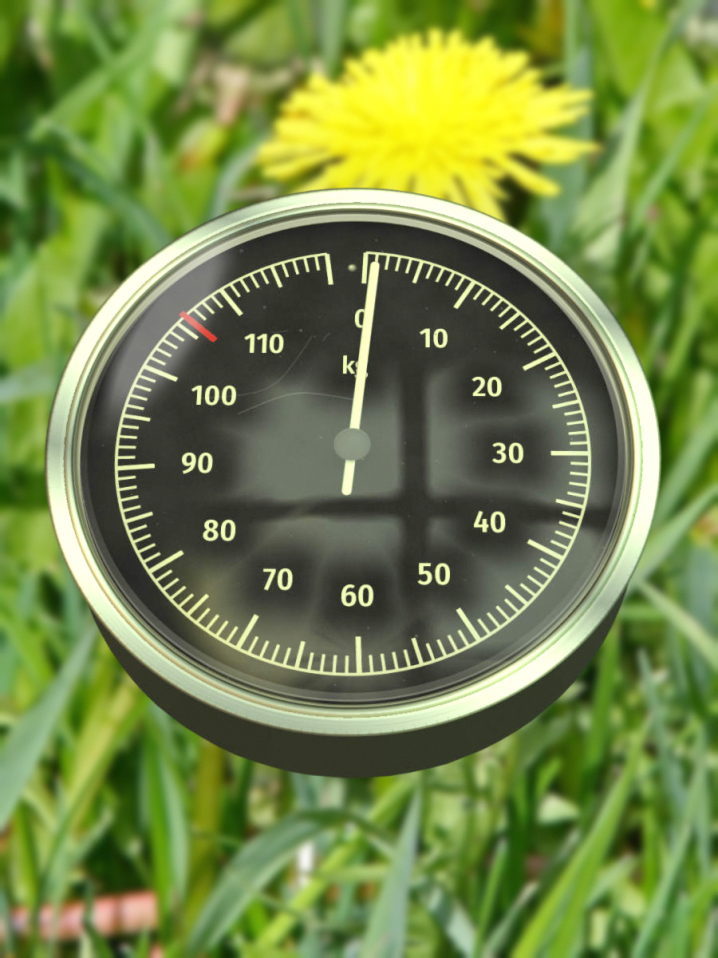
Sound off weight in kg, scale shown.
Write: 1 kg
